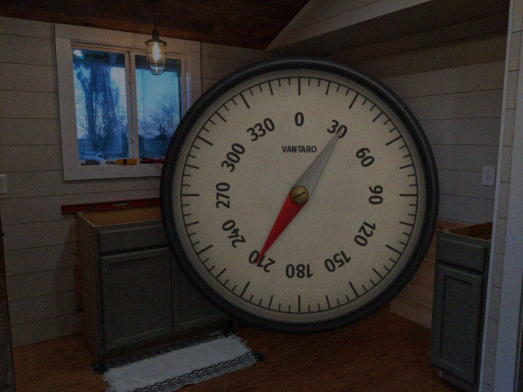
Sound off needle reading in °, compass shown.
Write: 212.5 °
